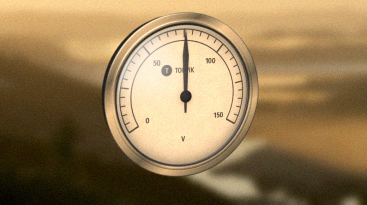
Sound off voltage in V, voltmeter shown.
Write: 75 V
